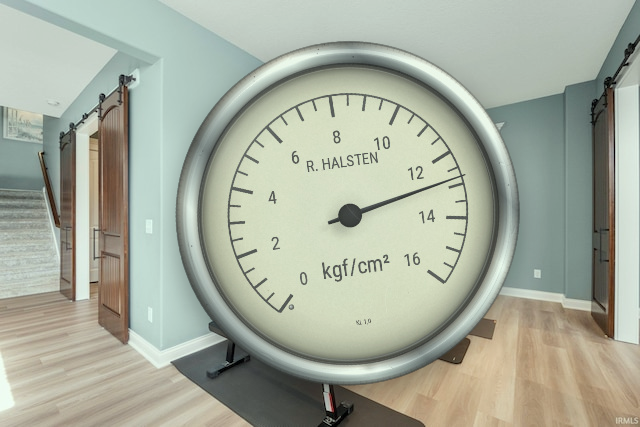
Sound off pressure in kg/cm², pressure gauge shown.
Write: 12.75 kg/cm²
